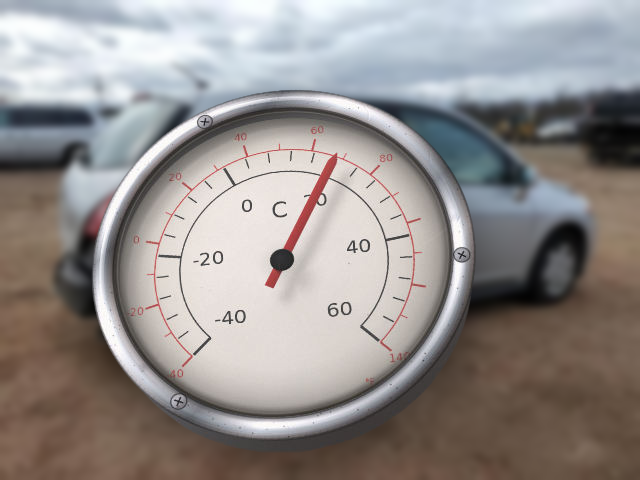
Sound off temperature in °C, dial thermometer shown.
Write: 20 °C
